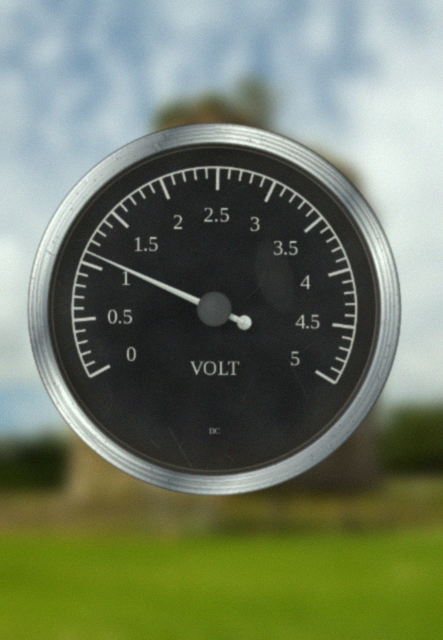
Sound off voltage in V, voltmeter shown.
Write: 1.1 V
